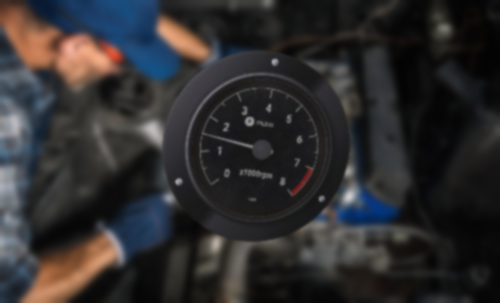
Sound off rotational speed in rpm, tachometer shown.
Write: 1500 rpm
